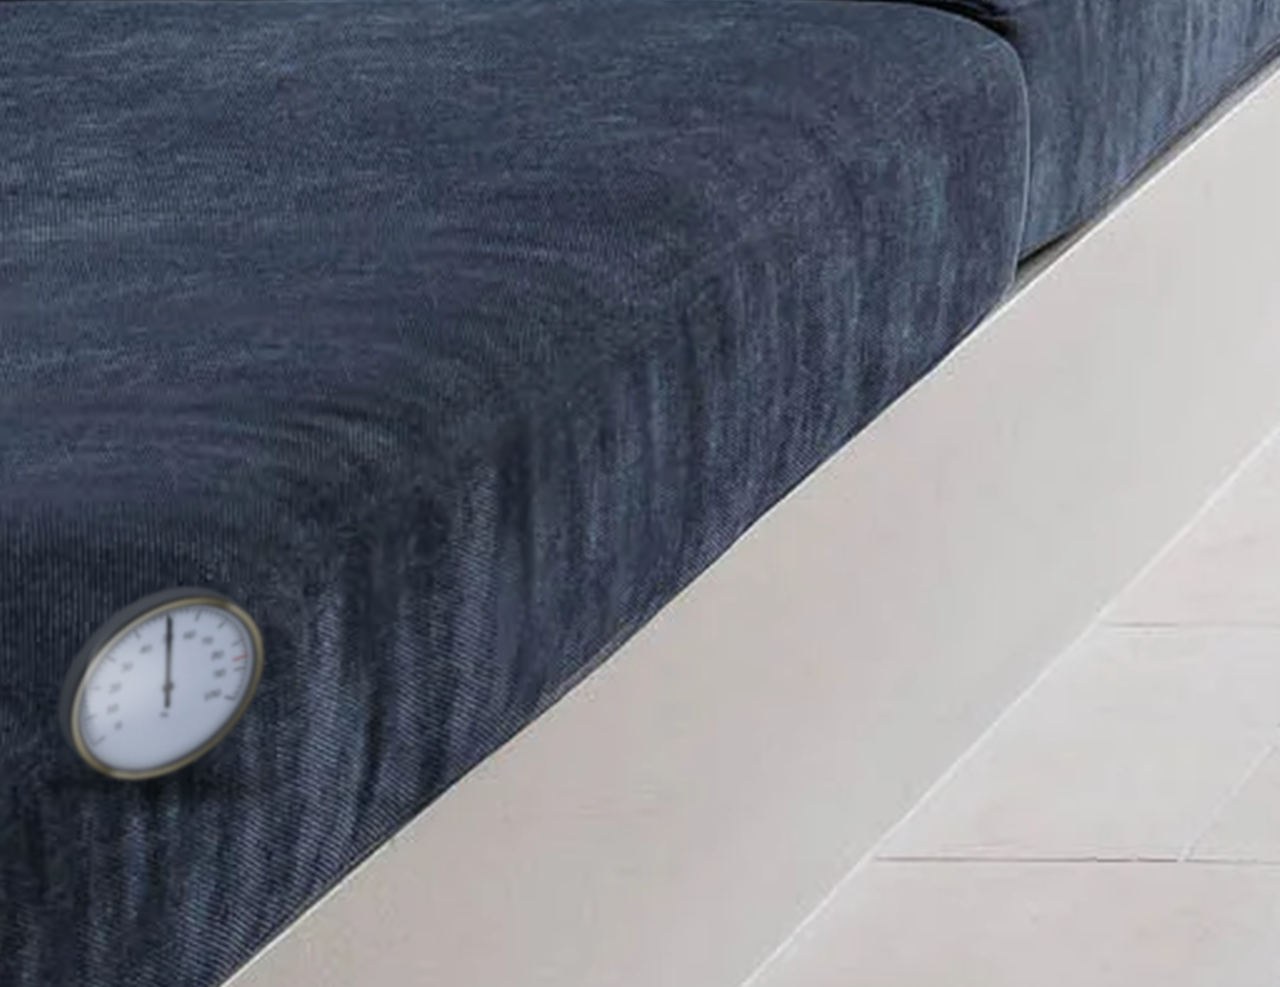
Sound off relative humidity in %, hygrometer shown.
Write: 50 %
